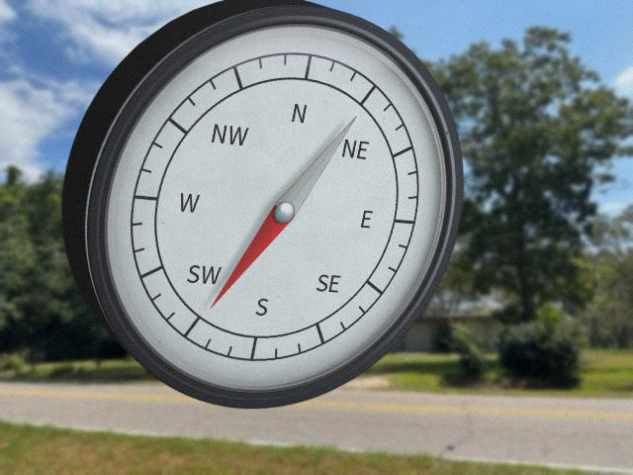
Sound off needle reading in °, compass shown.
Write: 210 °
